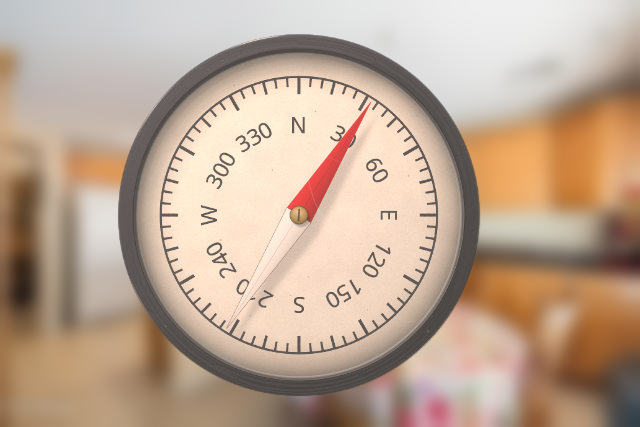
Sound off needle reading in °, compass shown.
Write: 32.5 °
